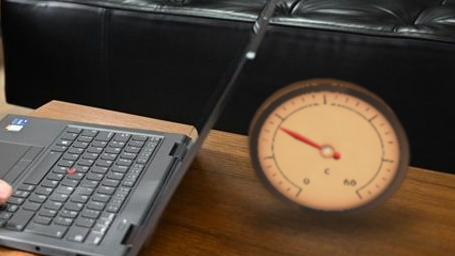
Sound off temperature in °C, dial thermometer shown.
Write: 18 °C
